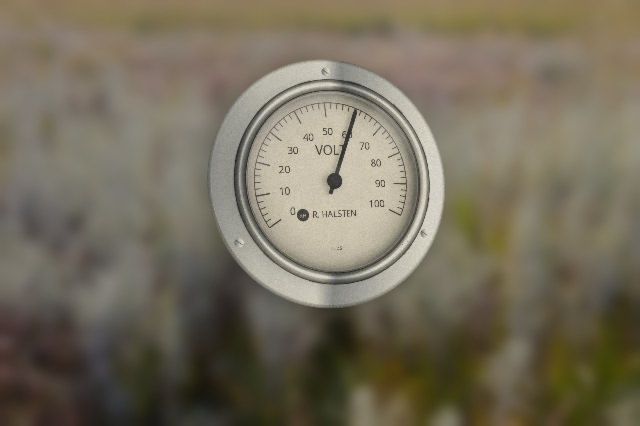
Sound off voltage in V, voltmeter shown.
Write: 60 V
